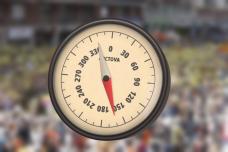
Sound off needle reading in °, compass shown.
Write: 160 °
